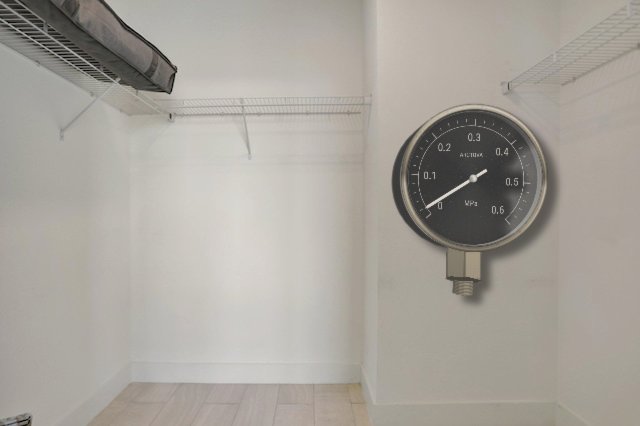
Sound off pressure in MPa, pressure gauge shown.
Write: 0.02 MPa
